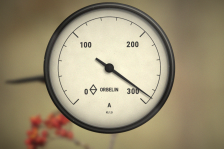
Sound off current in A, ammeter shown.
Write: 290 A
